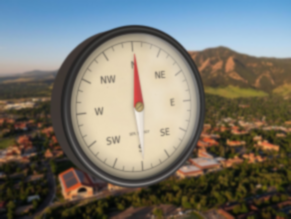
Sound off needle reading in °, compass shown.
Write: 0 °
